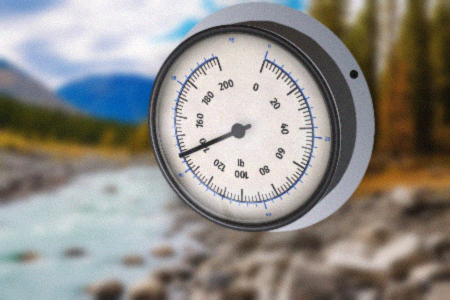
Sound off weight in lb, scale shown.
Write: 140 lb
